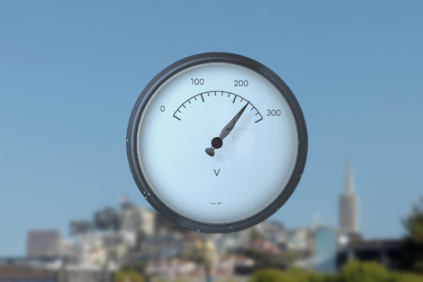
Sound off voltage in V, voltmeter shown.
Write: 240 V
